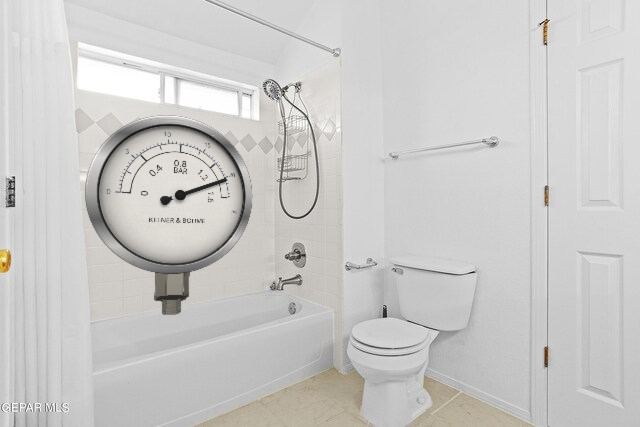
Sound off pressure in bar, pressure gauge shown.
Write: 1.4 bar
